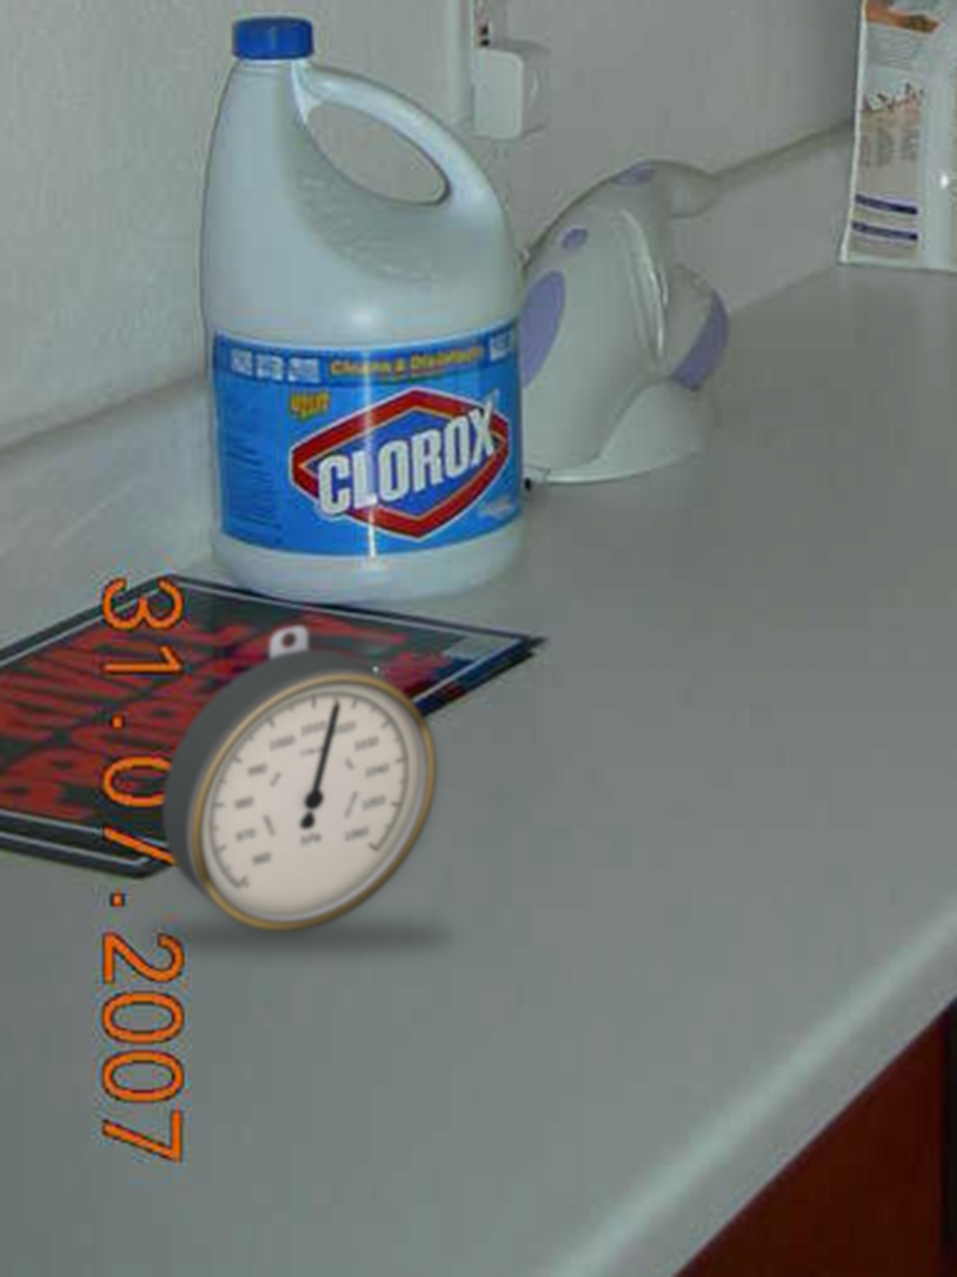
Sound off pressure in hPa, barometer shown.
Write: 1015 hPa
